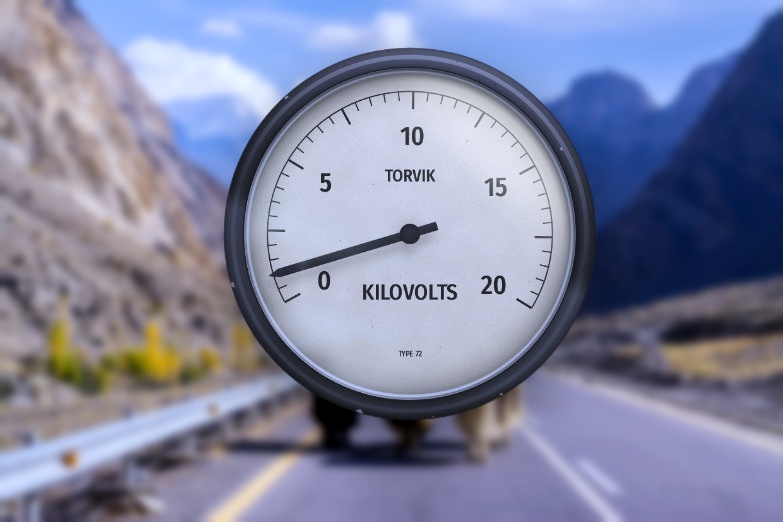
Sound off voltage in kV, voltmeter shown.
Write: 1 kV
